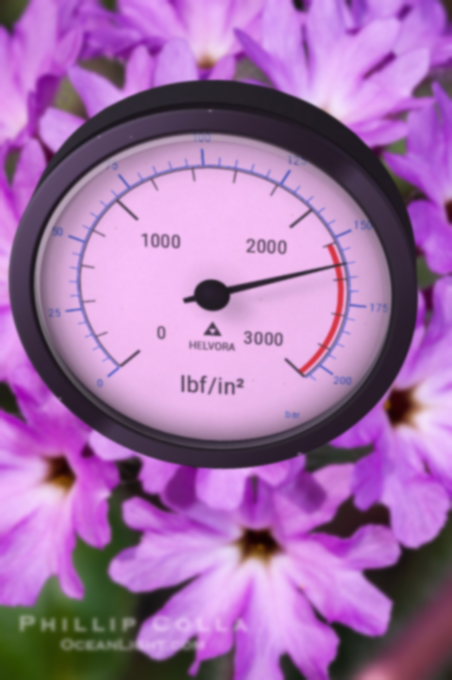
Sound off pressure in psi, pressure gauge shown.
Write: 2300 psi
